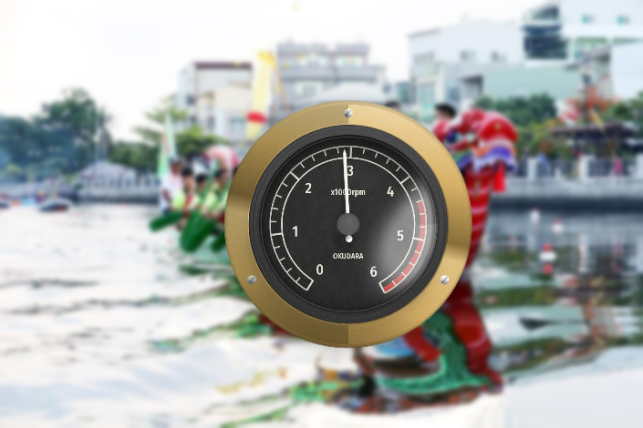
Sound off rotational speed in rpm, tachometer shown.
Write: 2900 rpm
